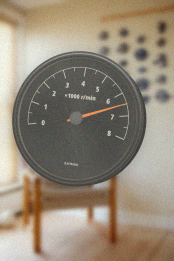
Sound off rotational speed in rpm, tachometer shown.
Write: 6500 rpm
